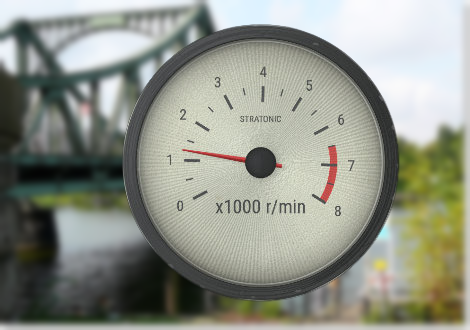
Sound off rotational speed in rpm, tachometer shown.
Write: 1250 rpm
